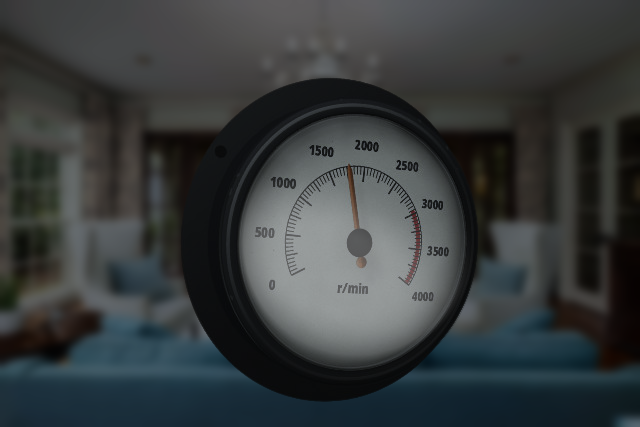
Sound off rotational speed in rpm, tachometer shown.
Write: 1750 rpm
